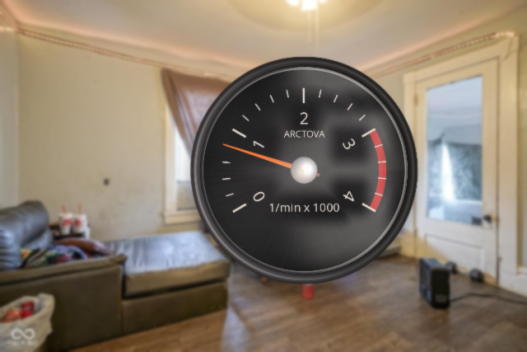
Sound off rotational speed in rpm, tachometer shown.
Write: 800 rpm
